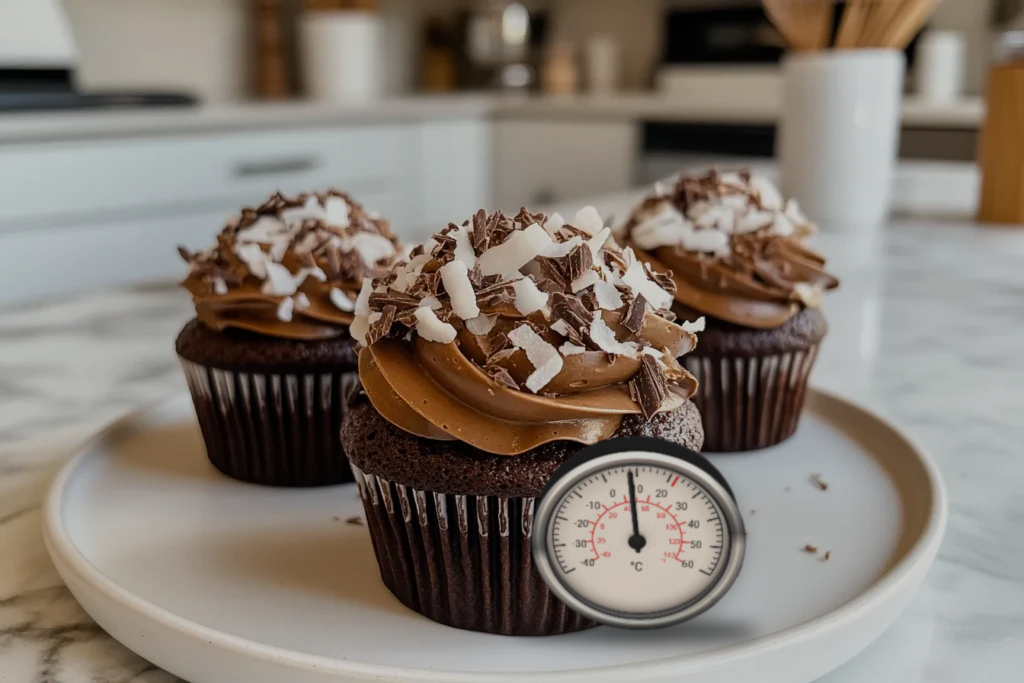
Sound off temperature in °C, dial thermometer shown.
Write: 8 °C
